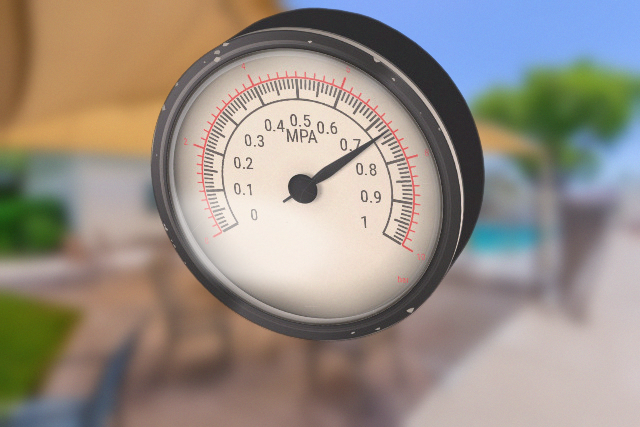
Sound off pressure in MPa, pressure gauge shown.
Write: 0.73 MPa
